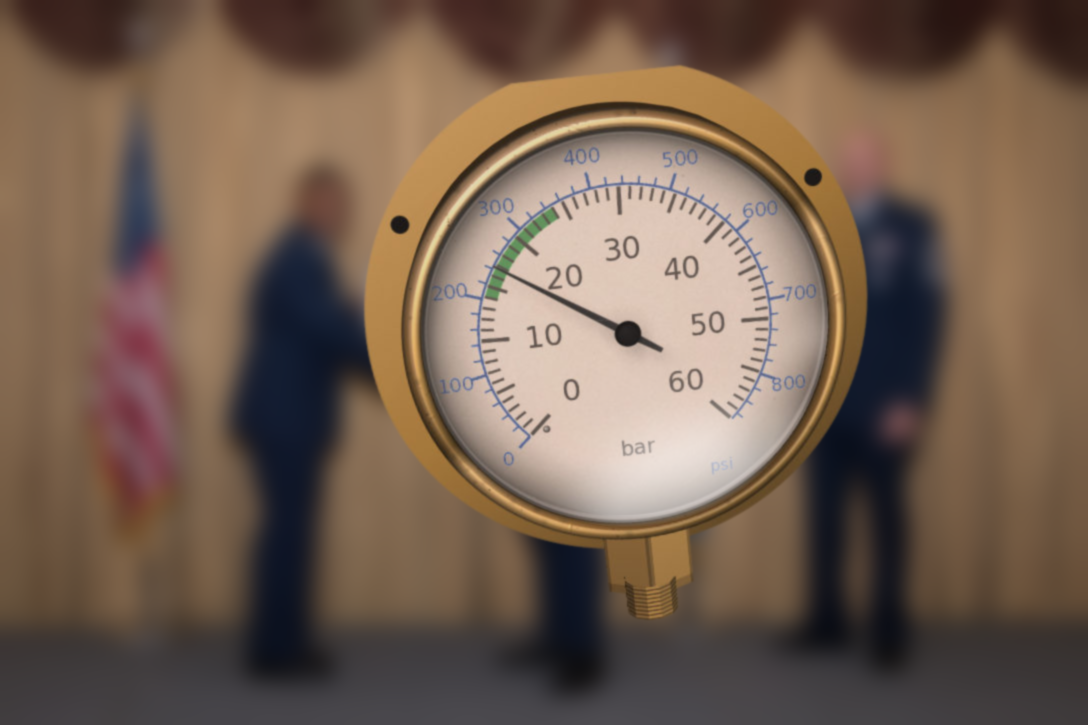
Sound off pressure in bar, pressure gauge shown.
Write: 17 bar
